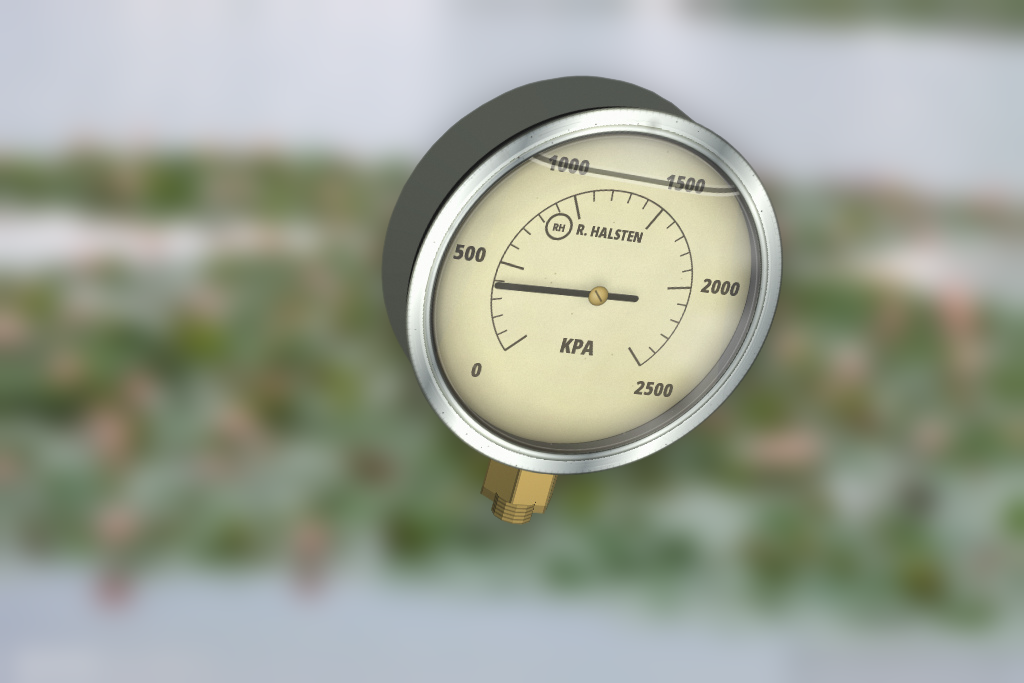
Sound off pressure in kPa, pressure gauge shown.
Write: 400 kPa
